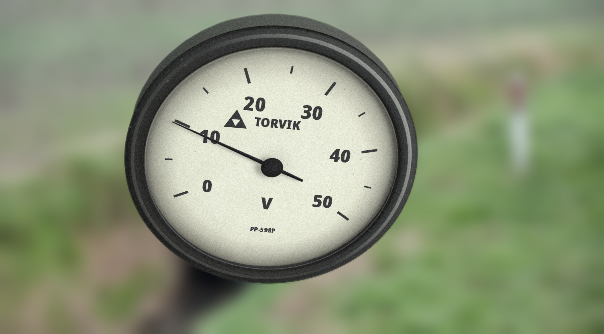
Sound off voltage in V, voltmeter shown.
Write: 10 V
